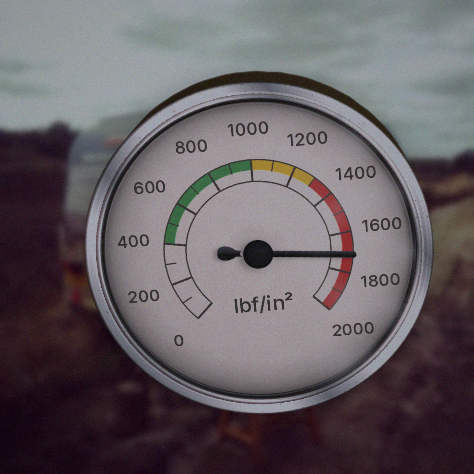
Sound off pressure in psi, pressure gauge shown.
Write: 1700 psi
